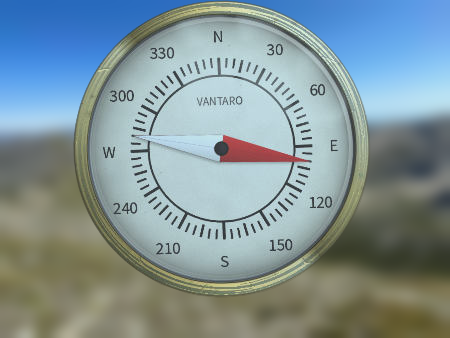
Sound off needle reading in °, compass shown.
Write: 100 °
